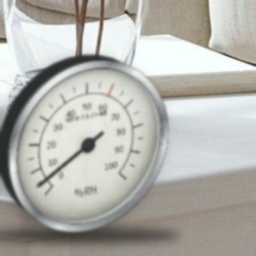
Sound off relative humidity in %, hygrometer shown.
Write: 5 %
